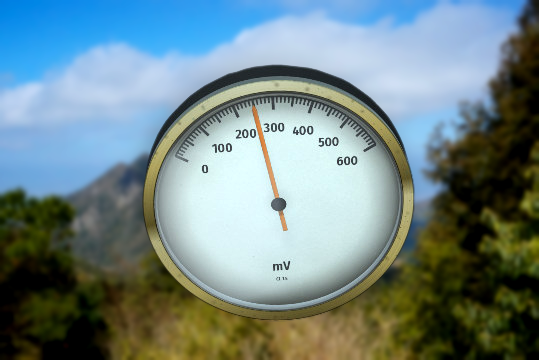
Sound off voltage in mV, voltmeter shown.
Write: 250 mV
